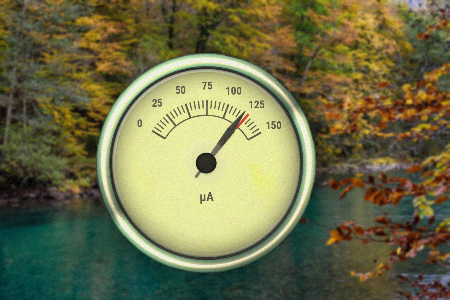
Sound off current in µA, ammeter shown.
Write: 120 µA
